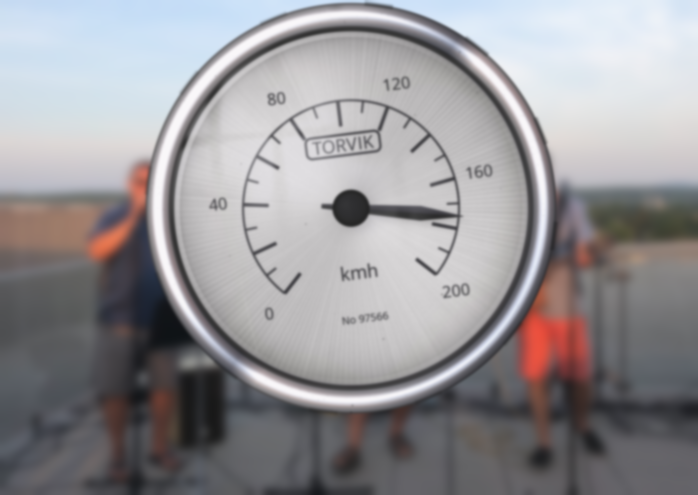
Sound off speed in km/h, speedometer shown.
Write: 175 km/h
